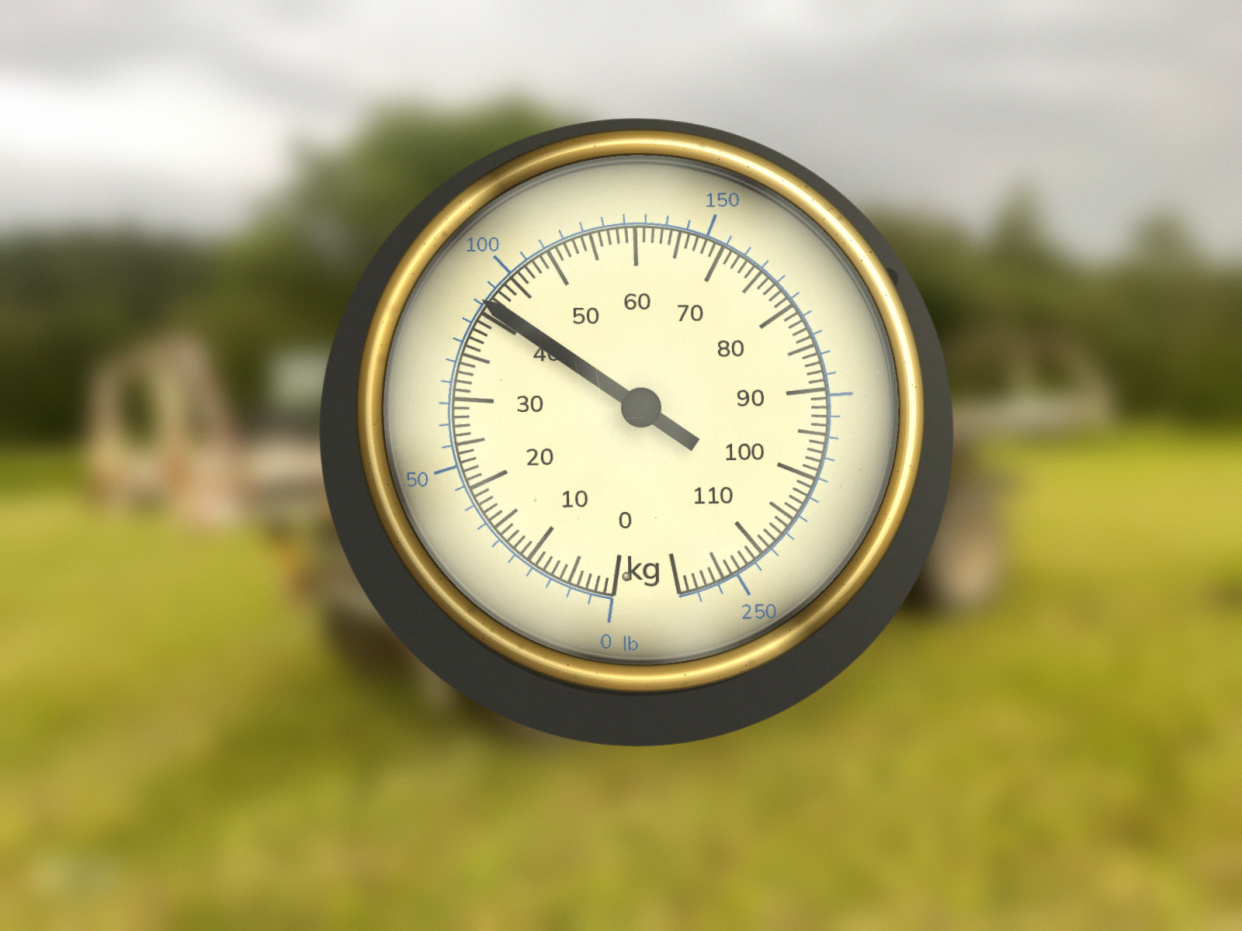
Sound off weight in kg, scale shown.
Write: 41 kg
